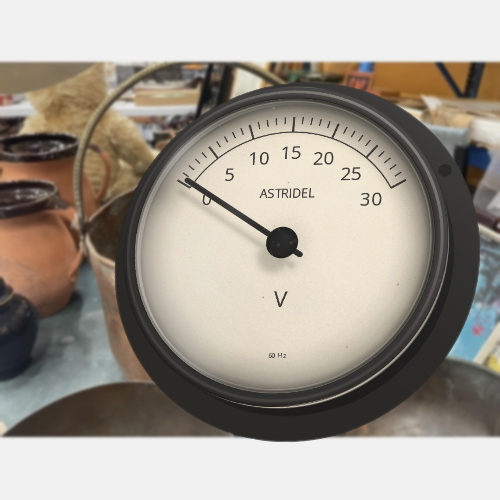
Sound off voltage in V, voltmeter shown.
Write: 0.5 V
